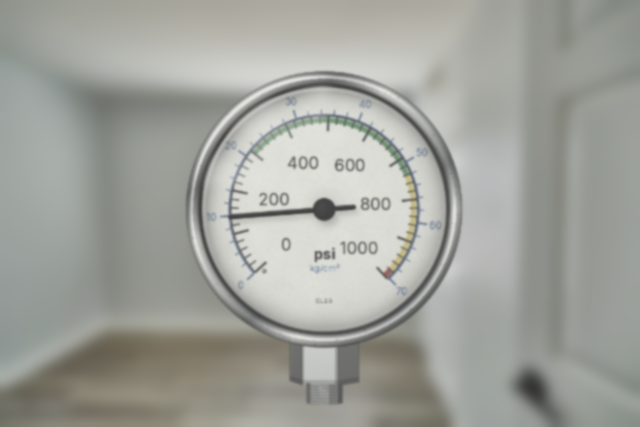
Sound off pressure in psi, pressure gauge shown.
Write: 140 psi
